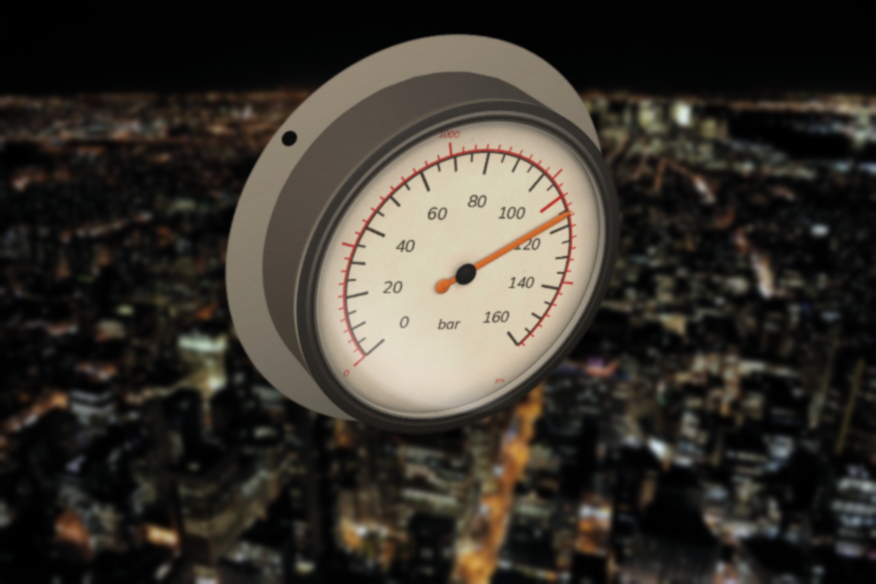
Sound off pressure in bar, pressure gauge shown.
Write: 115 bar
